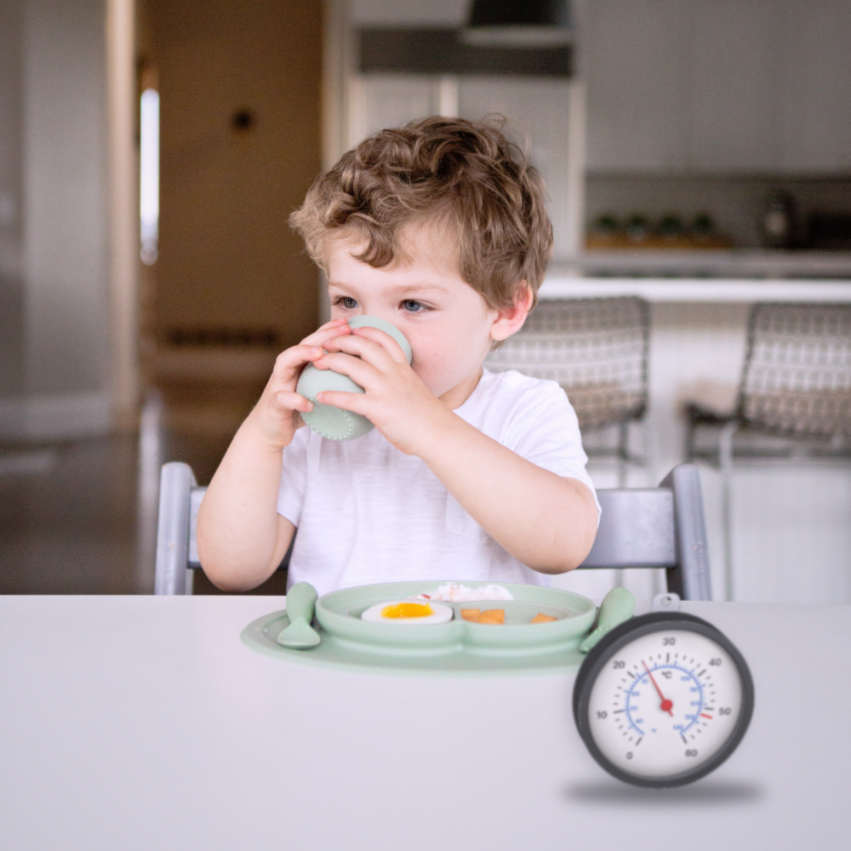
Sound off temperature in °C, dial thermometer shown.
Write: 24 °C
